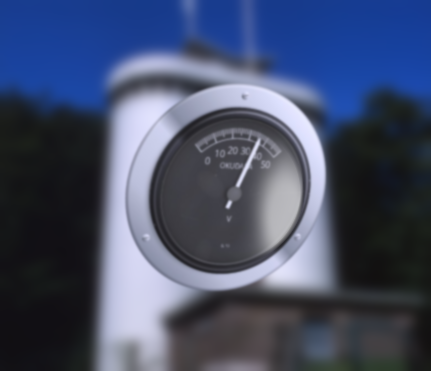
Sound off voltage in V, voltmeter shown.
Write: 35 V
